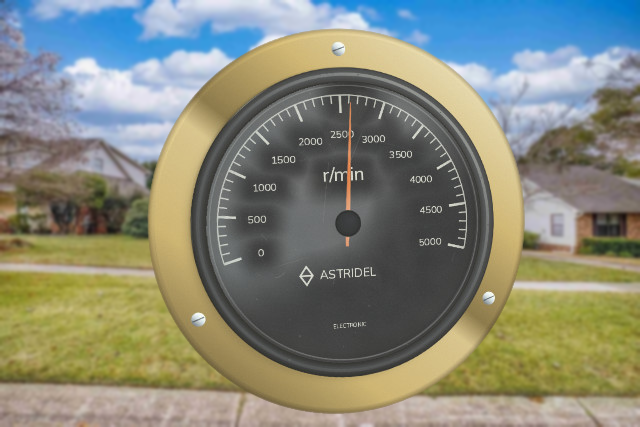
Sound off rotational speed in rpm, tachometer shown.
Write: 2600 rpm
